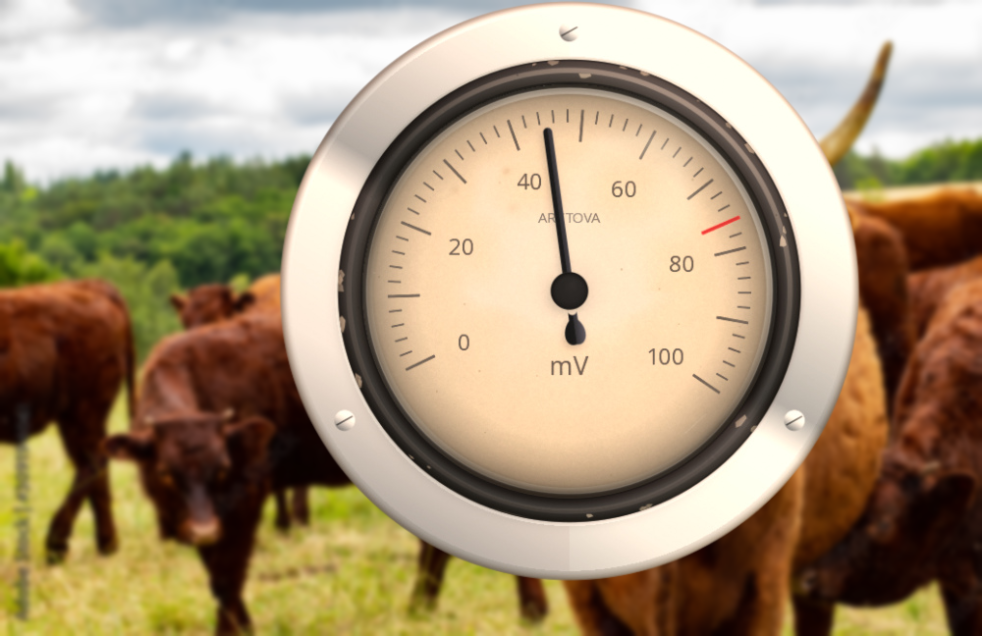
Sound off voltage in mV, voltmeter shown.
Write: 45 mV
